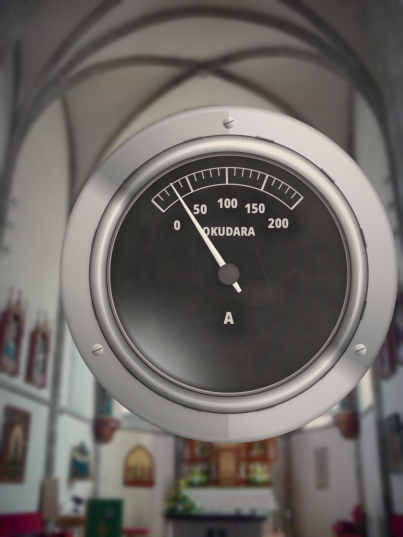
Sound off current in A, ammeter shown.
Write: 30 A
